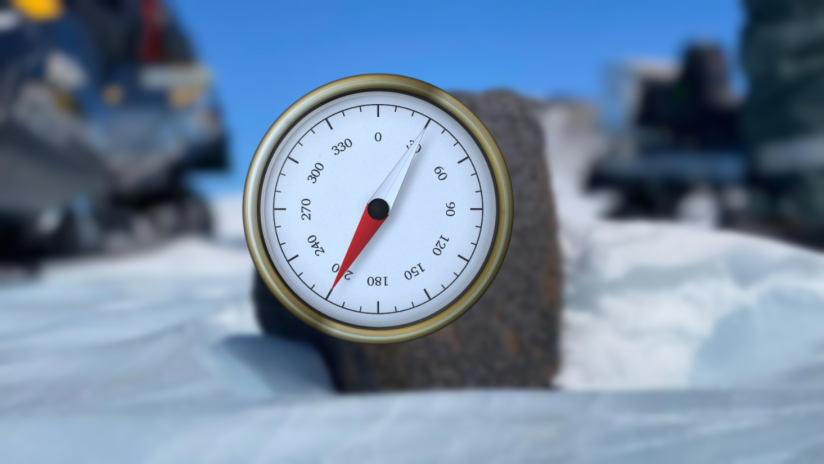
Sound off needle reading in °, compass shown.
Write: 210 °
